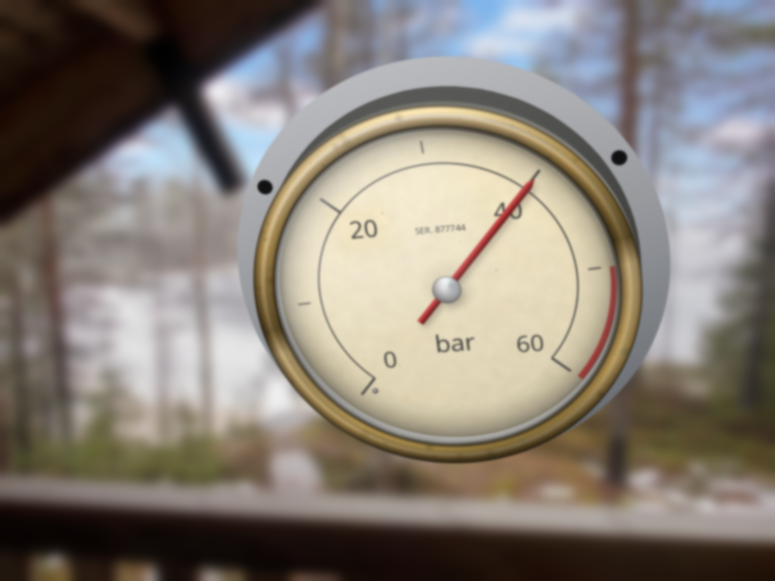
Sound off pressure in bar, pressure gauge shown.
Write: 40 bar
